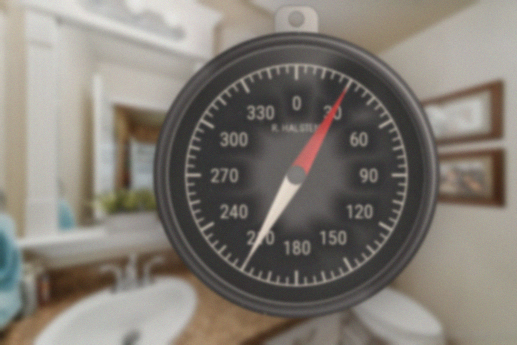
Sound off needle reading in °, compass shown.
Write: 30 °
